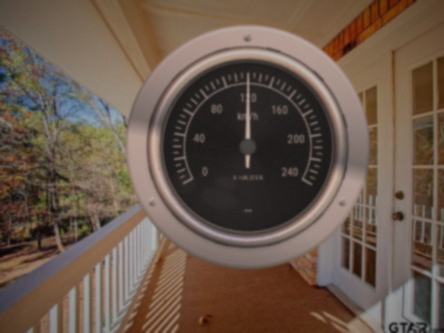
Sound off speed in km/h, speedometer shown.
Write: 120 km/h
